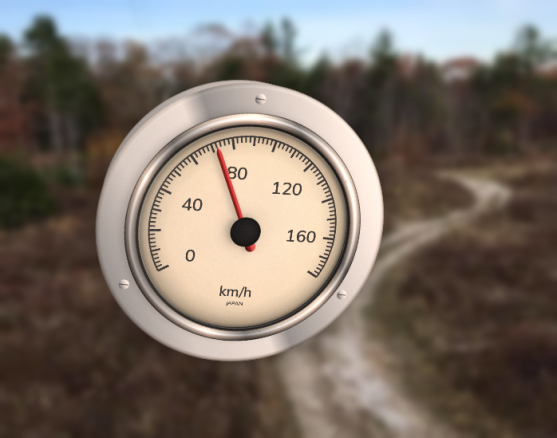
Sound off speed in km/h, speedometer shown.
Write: 72 km/h
